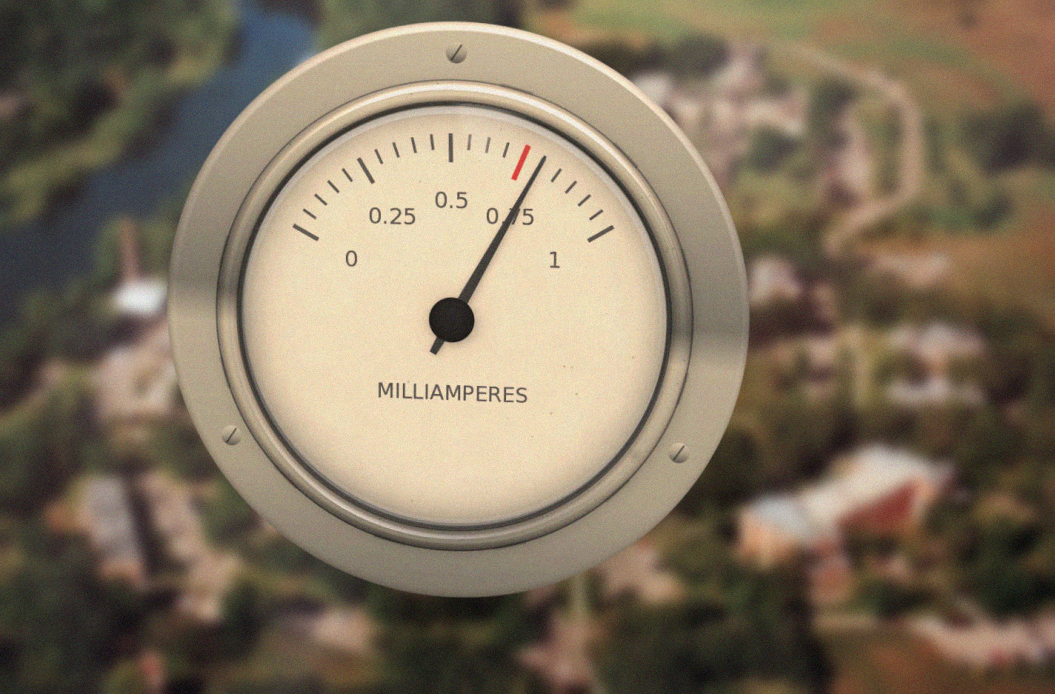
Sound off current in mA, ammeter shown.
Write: 0.75 mA
